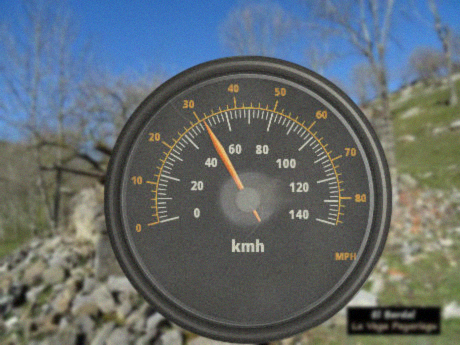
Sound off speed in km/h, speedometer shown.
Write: 50 km/h
